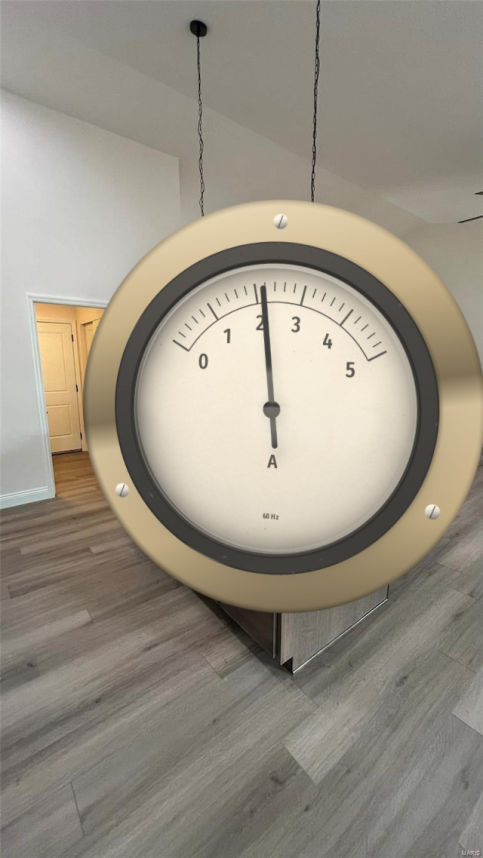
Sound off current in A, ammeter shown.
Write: 2.2 A
